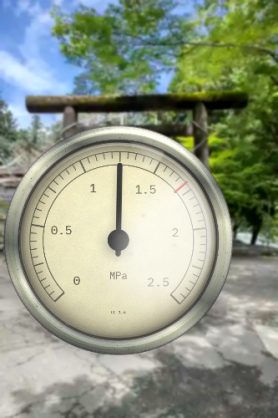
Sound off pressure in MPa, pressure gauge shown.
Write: 1.25 MPa
